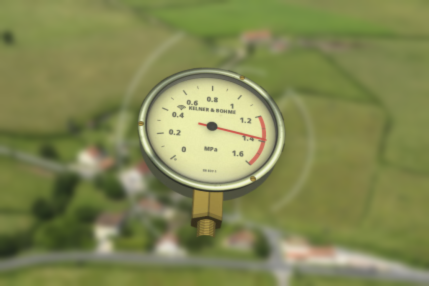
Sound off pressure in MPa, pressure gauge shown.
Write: 1.4 MPa
